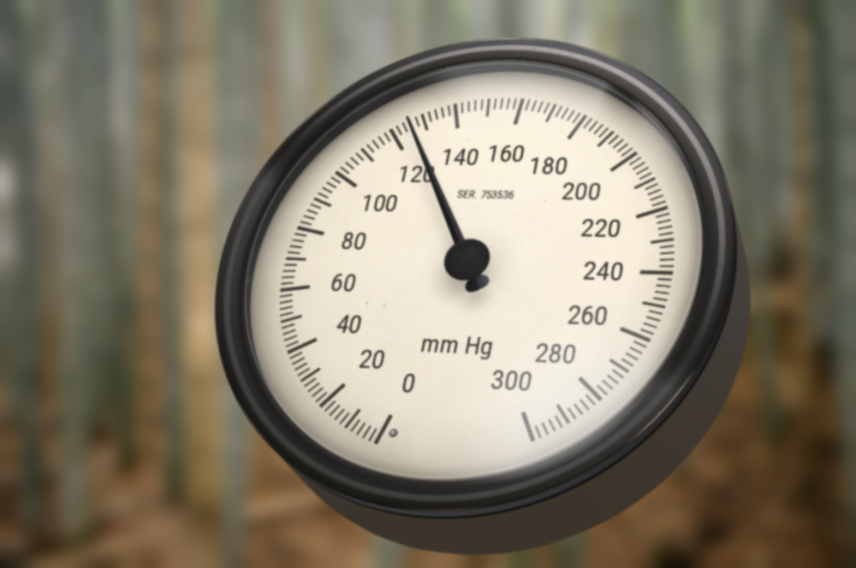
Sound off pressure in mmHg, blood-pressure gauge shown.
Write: 126 mmHg
